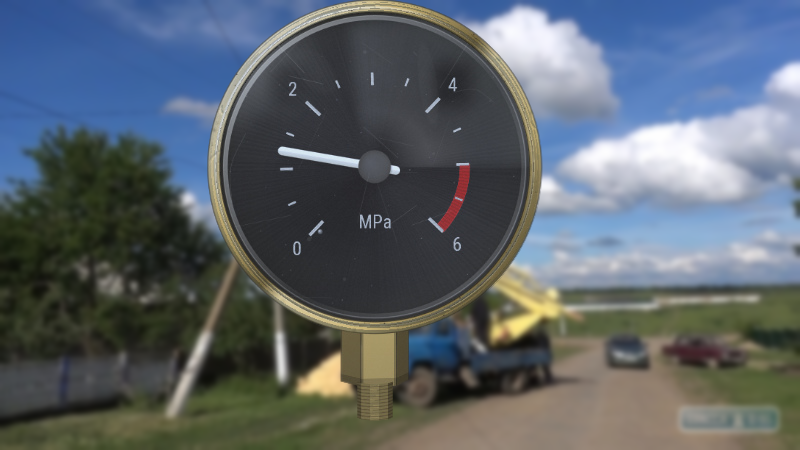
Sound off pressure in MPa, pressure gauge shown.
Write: 1.25 MPa
